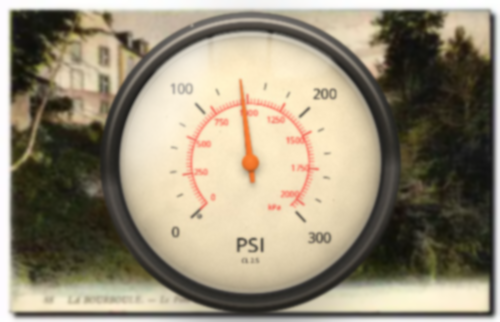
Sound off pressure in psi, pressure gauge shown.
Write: 140 psi
